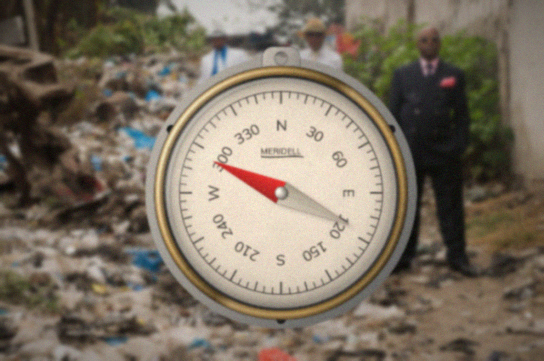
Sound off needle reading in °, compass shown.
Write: 295 °
